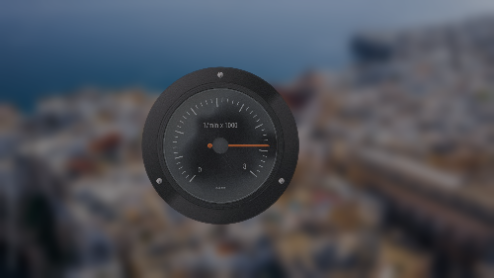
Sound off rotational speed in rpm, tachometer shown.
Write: 6800 rpm
